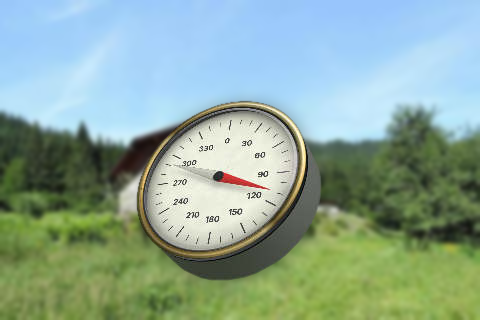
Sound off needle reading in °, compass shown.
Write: 110 °
